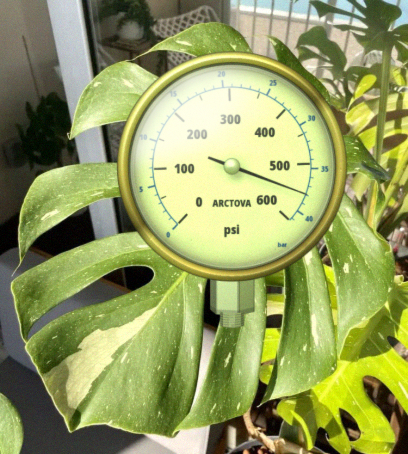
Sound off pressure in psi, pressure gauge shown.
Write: 550 psi
